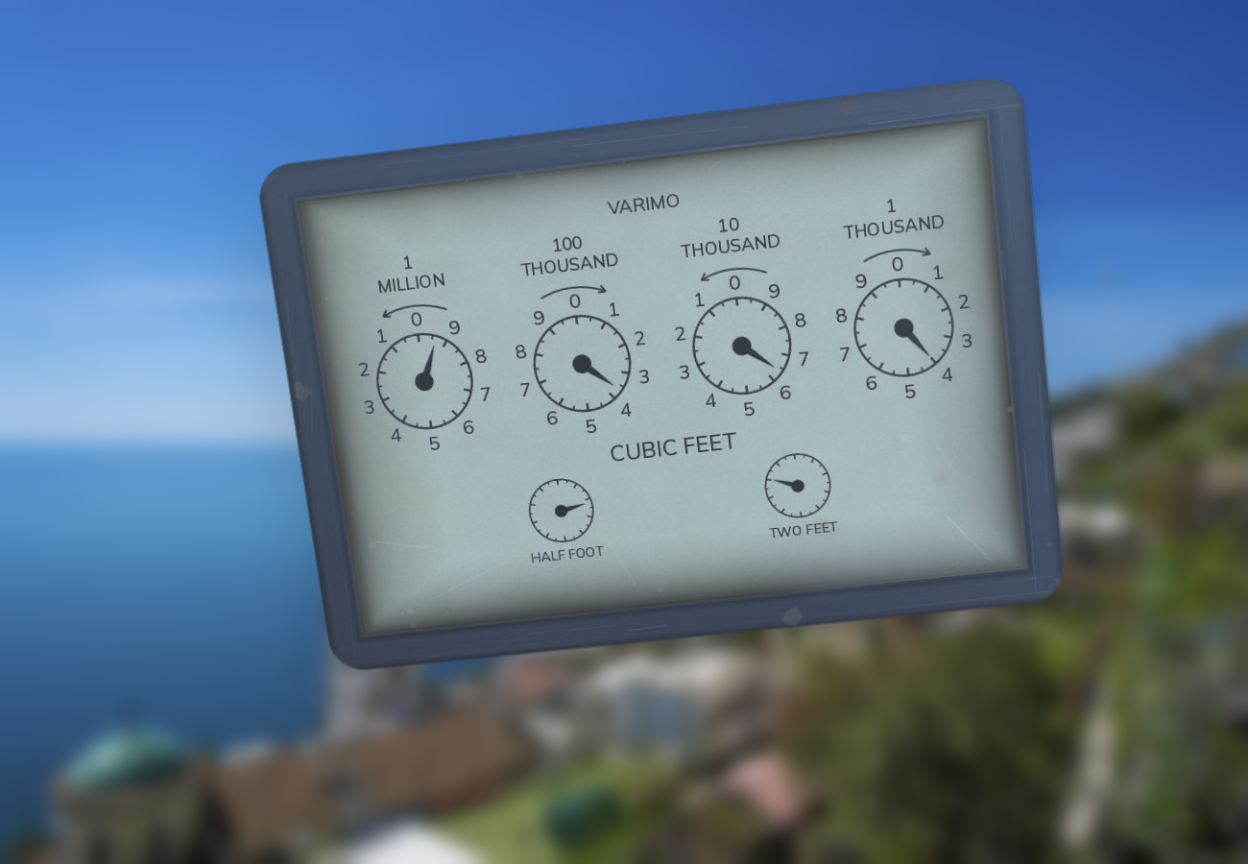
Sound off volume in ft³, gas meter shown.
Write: 936400 ft³
